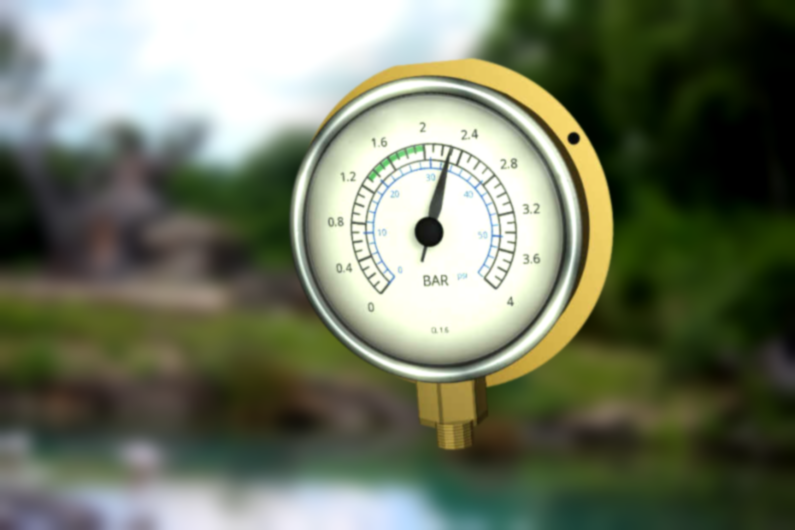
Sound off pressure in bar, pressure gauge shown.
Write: 2.3 bar
